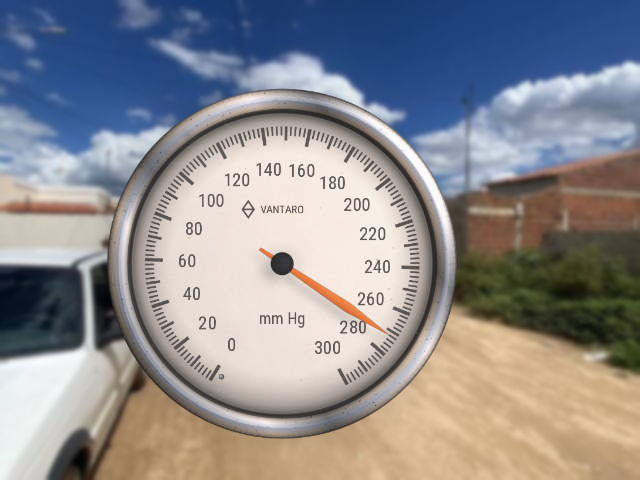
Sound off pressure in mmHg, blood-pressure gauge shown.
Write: 272 mmHg
